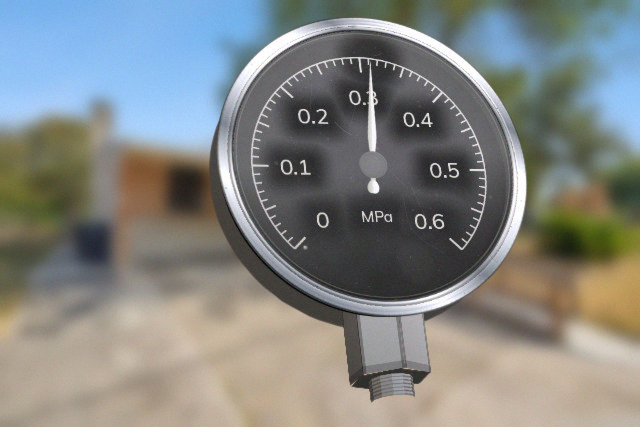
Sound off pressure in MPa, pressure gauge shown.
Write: 0.31 MPa
